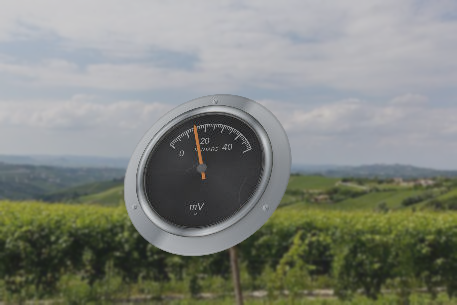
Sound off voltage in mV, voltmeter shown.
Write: 15 mV
